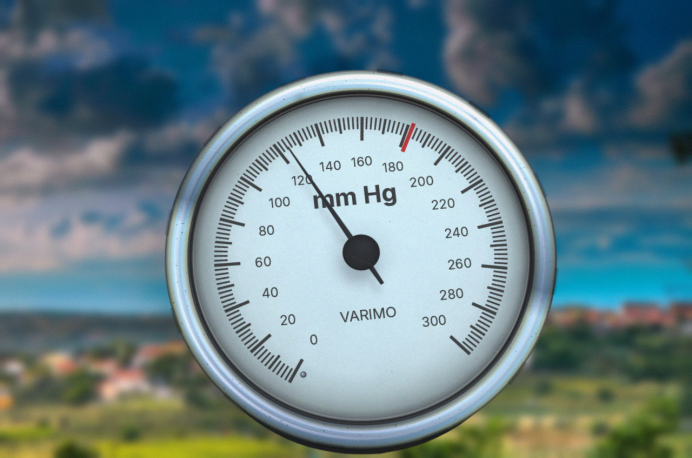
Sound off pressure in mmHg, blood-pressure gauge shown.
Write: 124 mmHg
